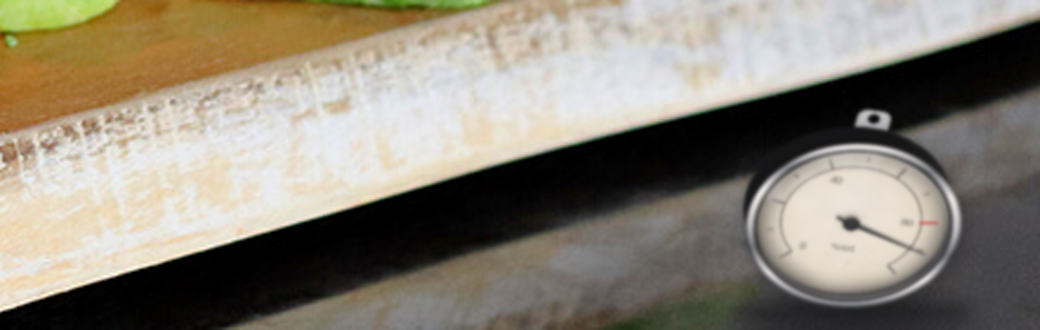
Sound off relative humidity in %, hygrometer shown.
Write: 90 %
